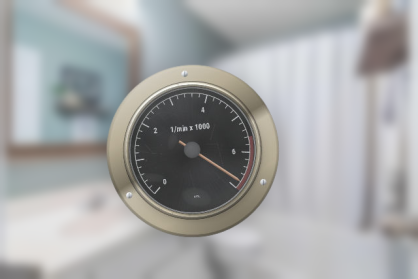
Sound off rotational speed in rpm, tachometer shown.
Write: 6800 rpm
